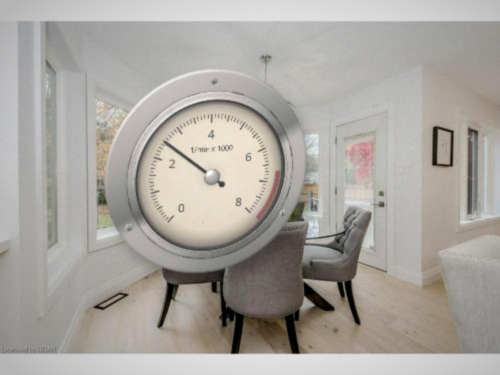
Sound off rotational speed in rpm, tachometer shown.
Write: 2500 rpm
